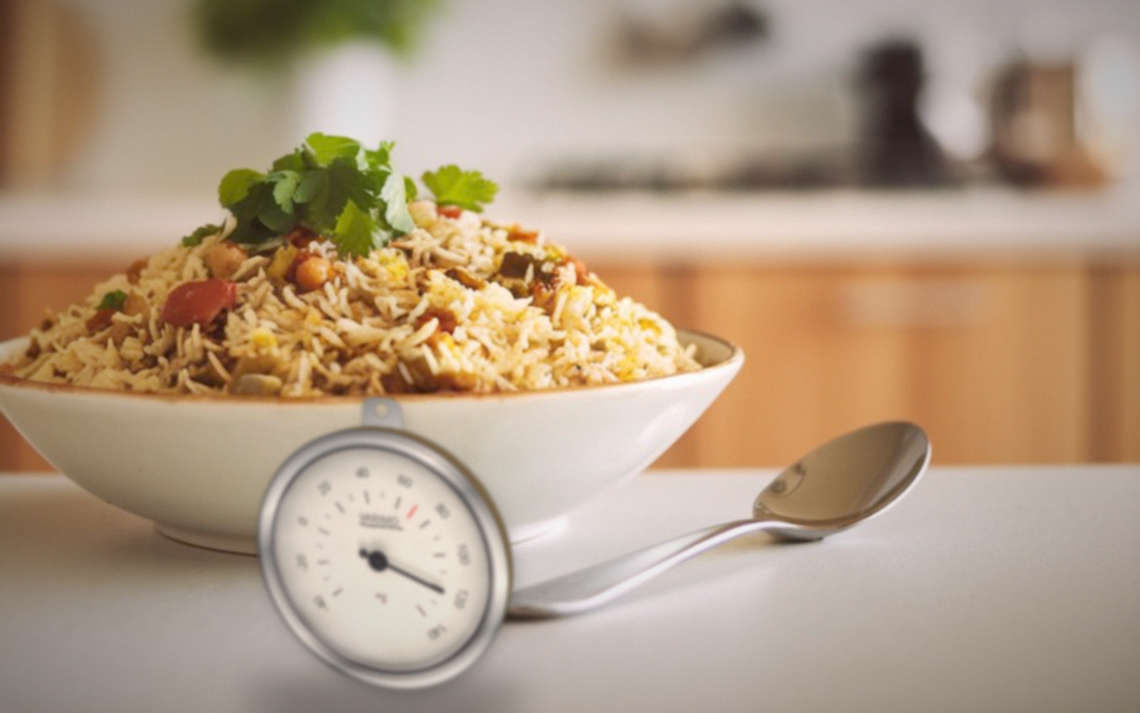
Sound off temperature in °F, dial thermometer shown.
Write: 120 °F
